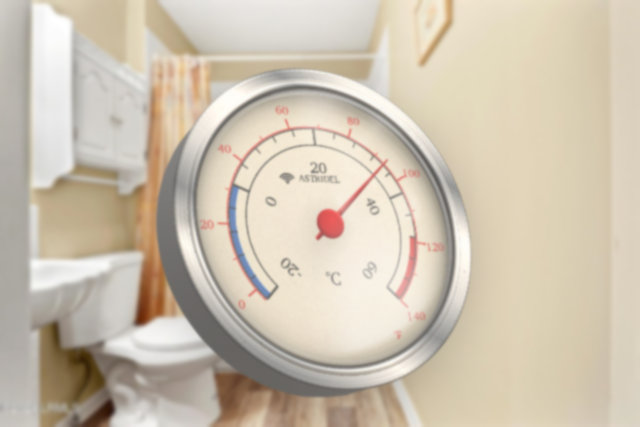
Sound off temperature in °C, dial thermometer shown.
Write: 34 °C
